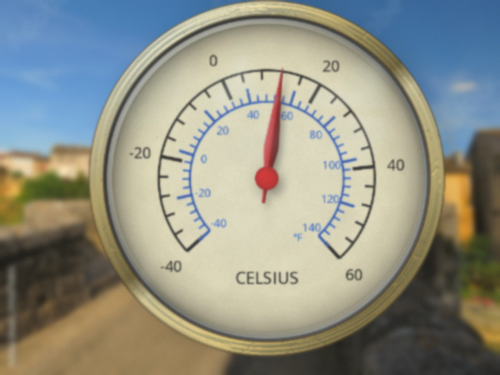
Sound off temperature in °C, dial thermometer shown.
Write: 12 °C
